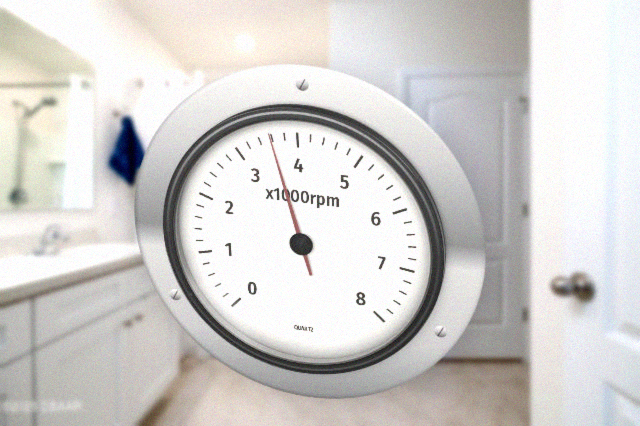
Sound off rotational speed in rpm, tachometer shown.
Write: 3600 rpm
